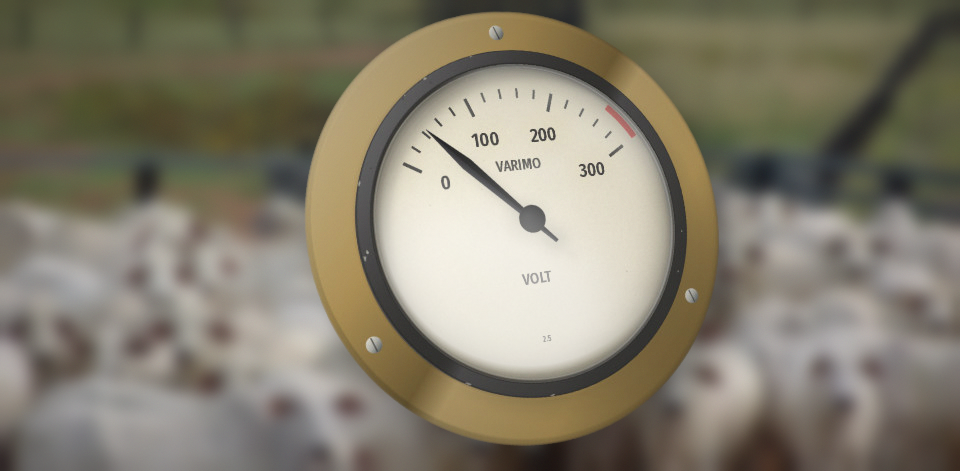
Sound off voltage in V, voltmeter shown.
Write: 40 V
